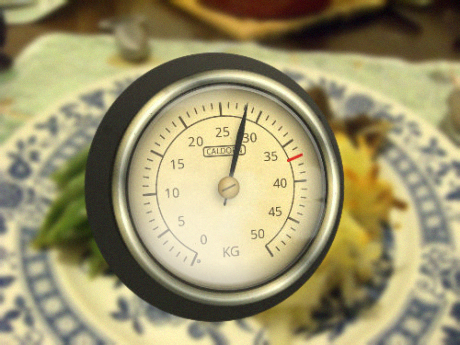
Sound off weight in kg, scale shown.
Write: 28 kg
